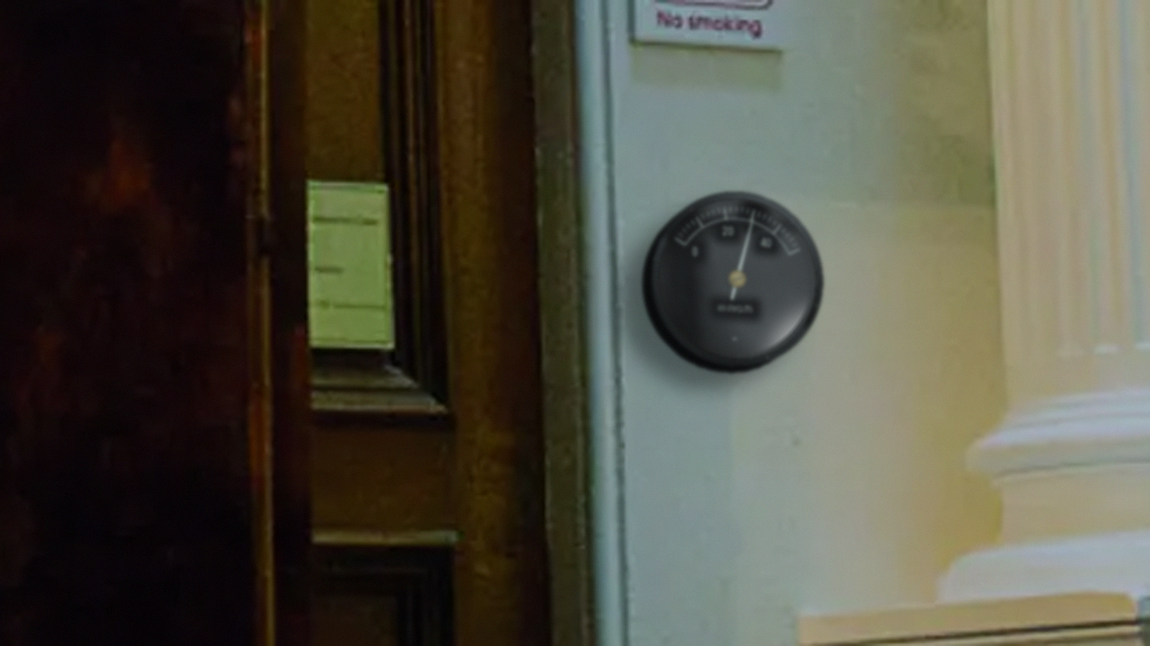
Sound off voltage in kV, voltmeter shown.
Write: 30 kV
